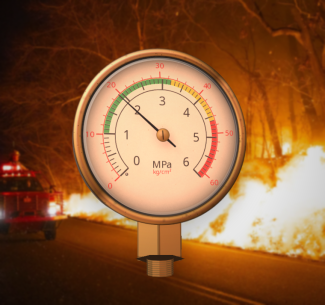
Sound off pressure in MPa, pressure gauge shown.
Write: 1.9 MPa
